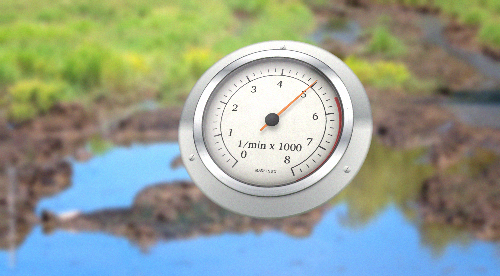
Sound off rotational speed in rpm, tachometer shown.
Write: 5000 rpm
